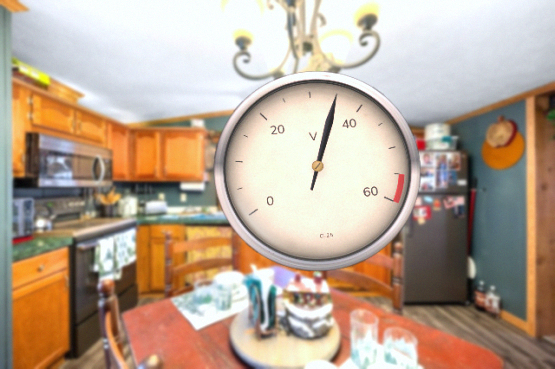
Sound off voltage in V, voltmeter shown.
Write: 35 V
